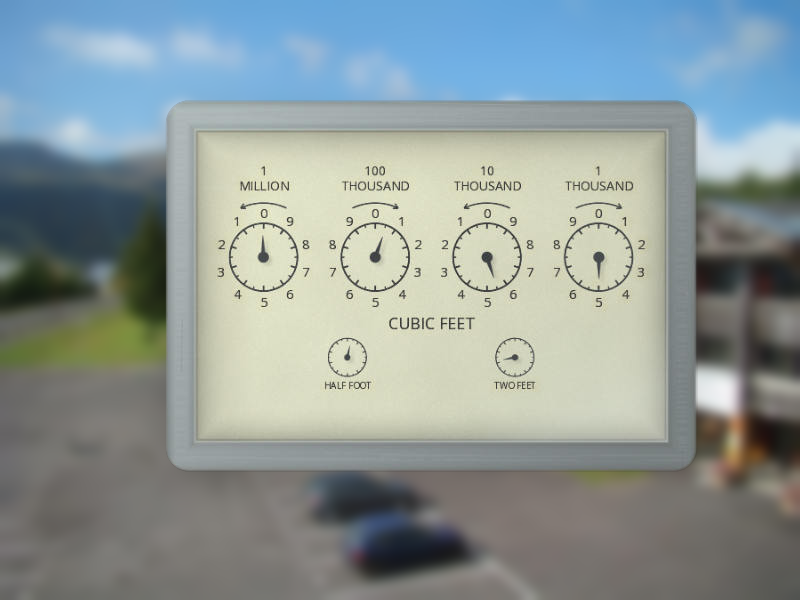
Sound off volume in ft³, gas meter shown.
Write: 5500 ft³
